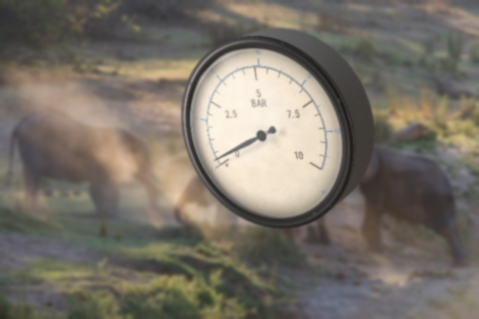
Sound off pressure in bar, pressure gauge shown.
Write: 0.25 bar
